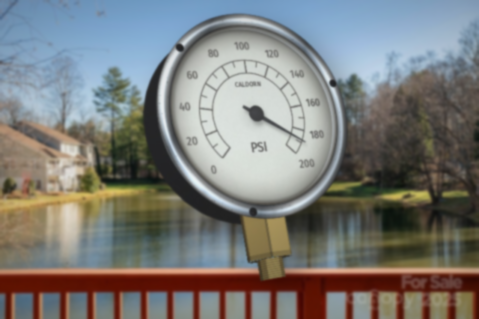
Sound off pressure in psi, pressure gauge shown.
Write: 190 psi
